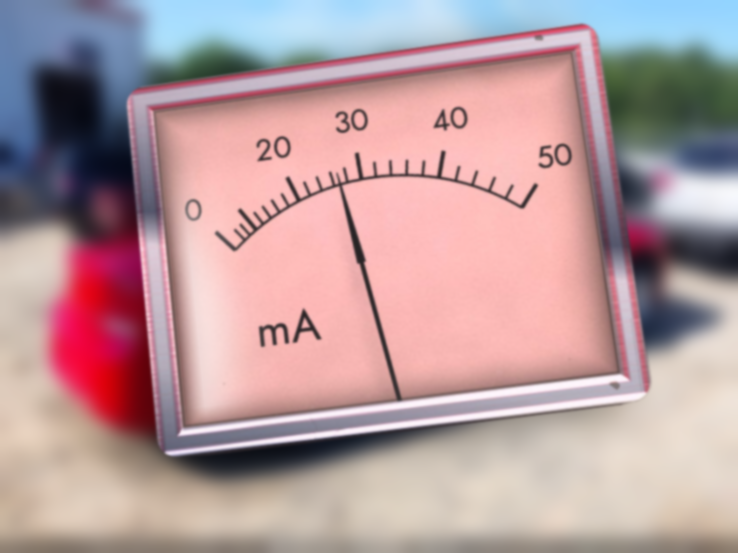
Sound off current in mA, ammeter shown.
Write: 27 mA
